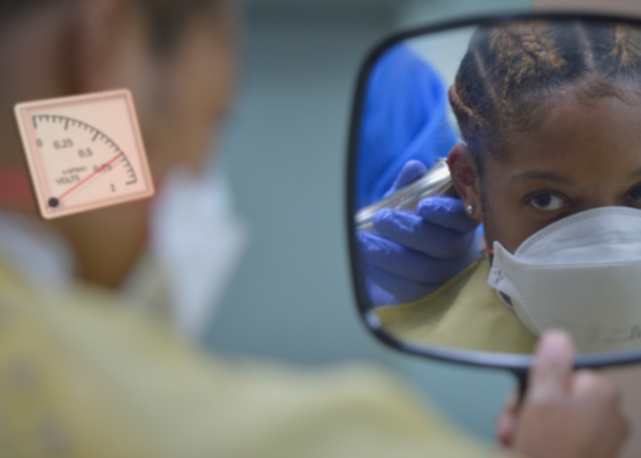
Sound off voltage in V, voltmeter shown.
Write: 0.75 V
